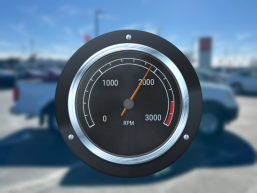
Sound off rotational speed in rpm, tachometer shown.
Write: 1900 rpm
